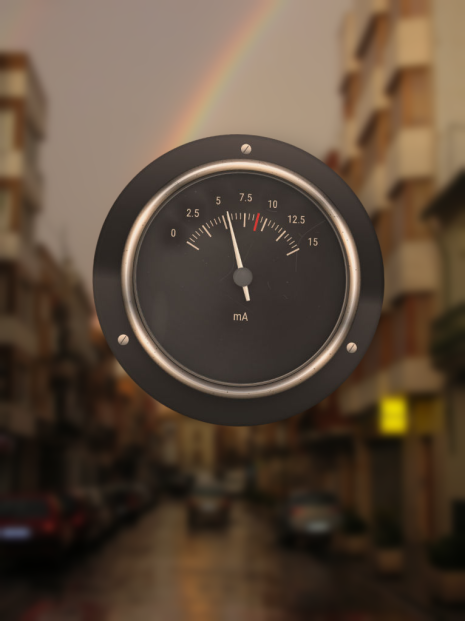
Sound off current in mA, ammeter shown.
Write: 5.5 mA
